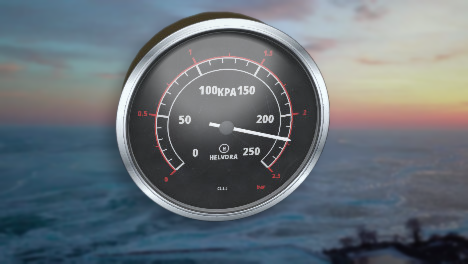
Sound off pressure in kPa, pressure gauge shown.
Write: 220 kPa
